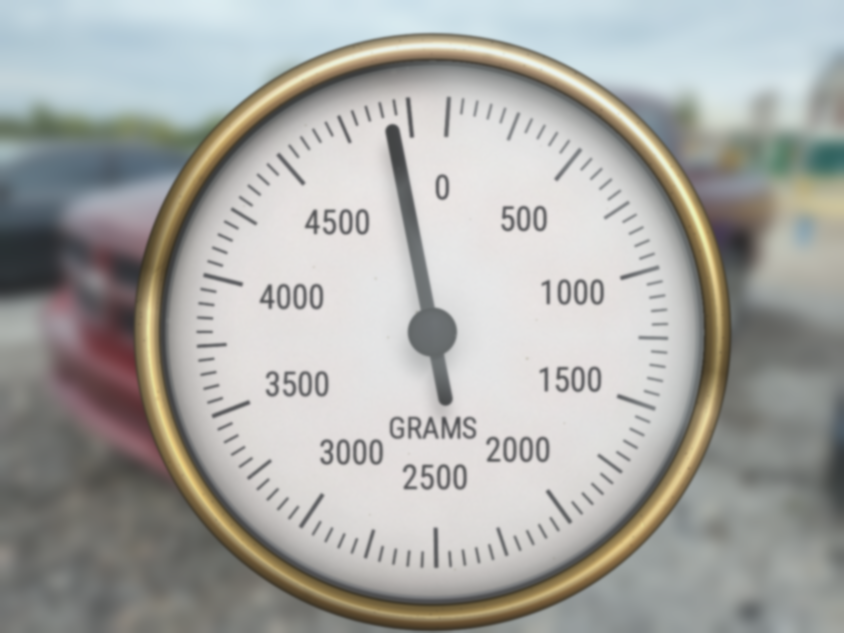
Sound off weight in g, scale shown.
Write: 4925 g
